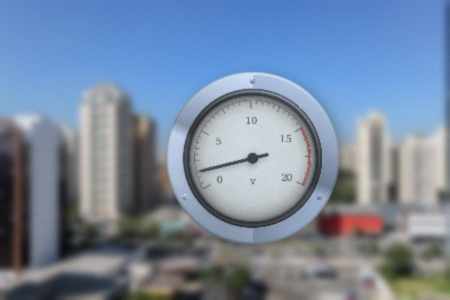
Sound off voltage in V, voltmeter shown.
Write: 1.5 V
